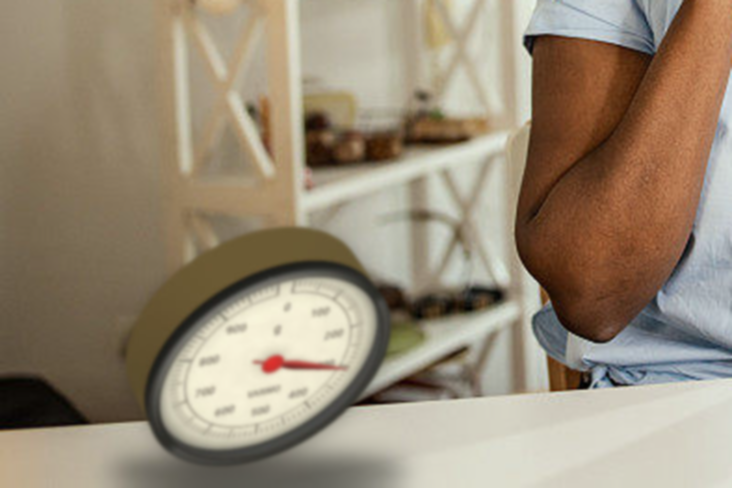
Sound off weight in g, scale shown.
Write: 300 g
